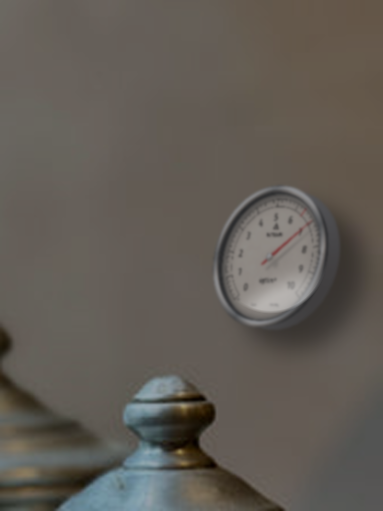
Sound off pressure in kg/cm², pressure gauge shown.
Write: 7 kg/cm²
